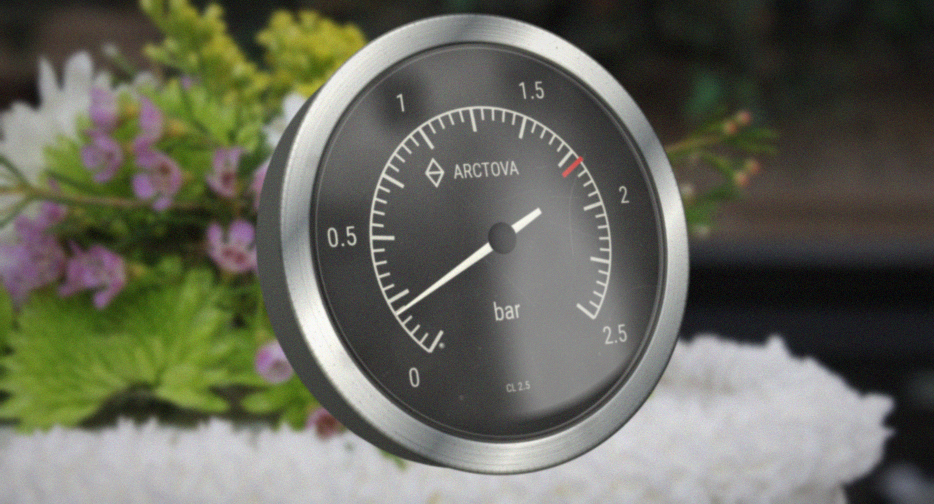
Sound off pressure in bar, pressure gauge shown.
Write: 0.2 bar
